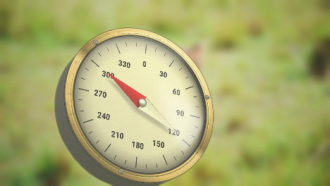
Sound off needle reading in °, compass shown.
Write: 300 °
